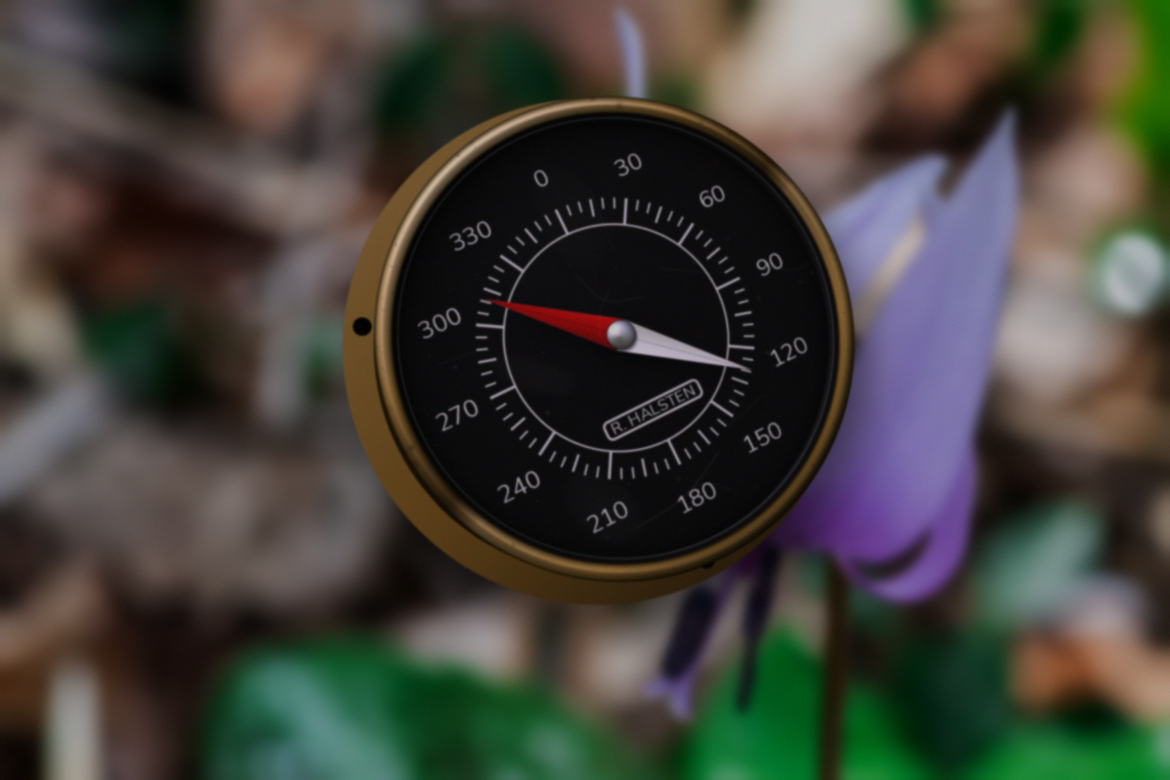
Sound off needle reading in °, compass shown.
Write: 310 °
